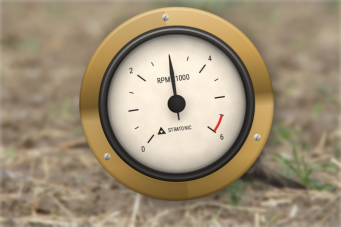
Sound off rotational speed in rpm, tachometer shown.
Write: 3000 rpm
